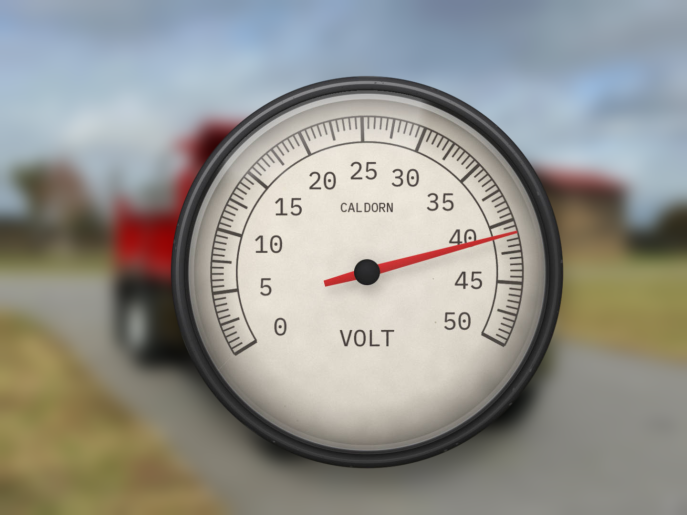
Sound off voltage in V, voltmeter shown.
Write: 41 V
